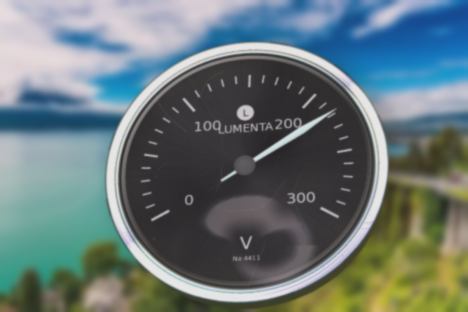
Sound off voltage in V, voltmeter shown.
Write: 220 V
